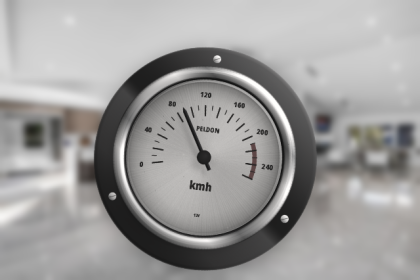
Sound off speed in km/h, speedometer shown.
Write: 90 km/h
